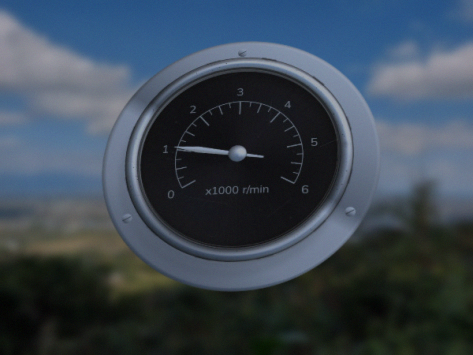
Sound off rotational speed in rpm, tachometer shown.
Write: 1000 rpm
